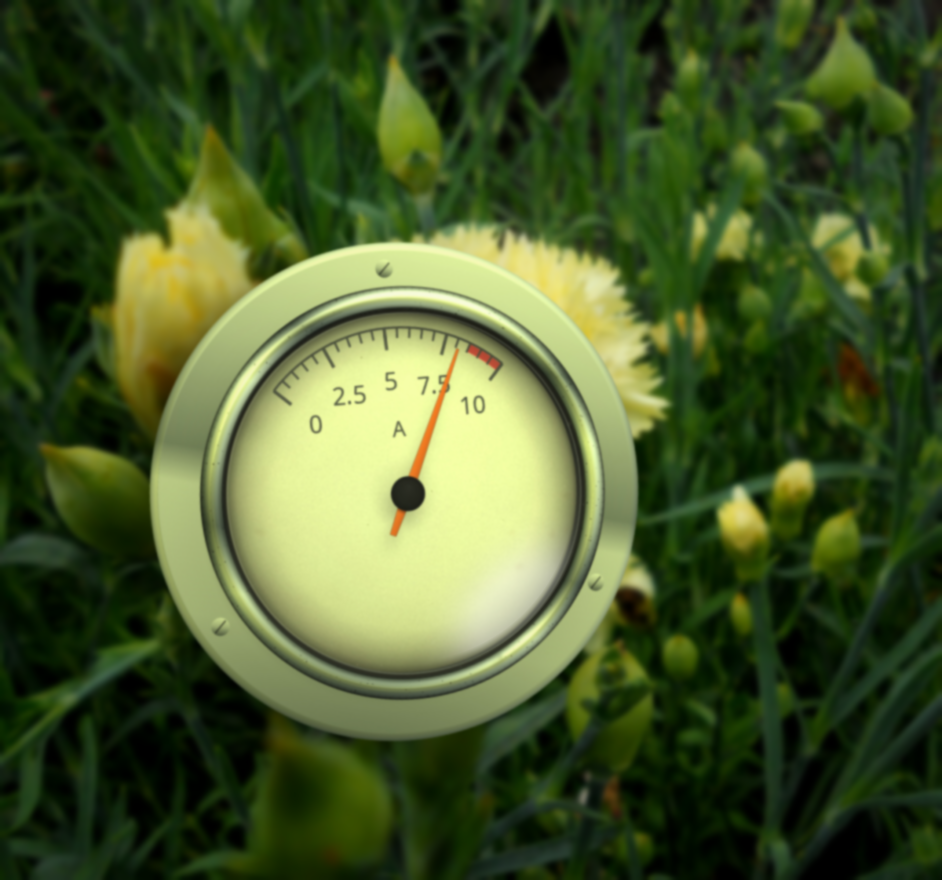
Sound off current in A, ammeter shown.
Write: 8 A
